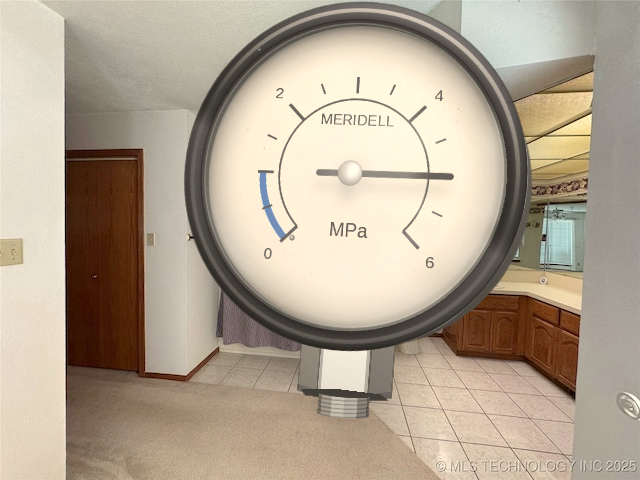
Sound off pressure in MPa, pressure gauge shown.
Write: 5 MPa
